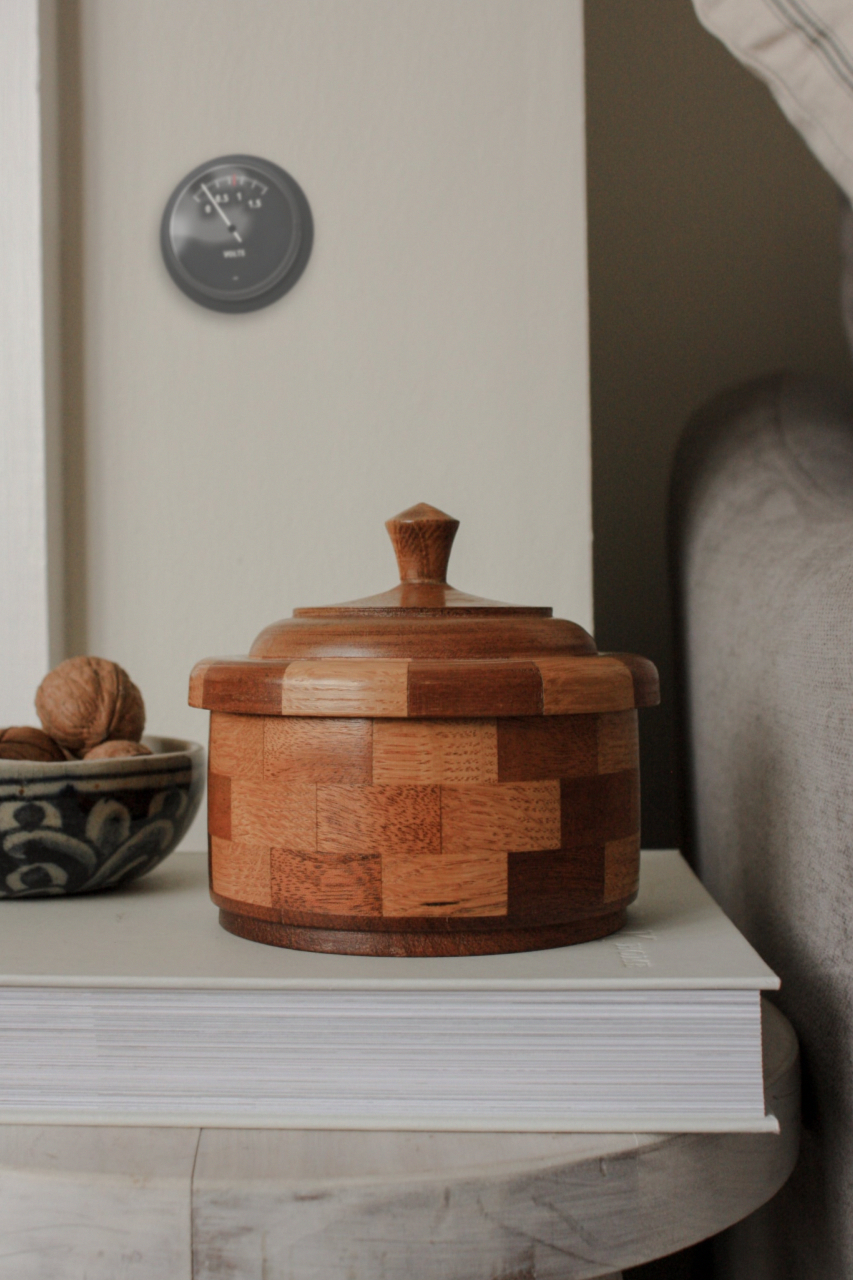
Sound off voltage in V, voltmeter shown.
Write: 0.25 V
